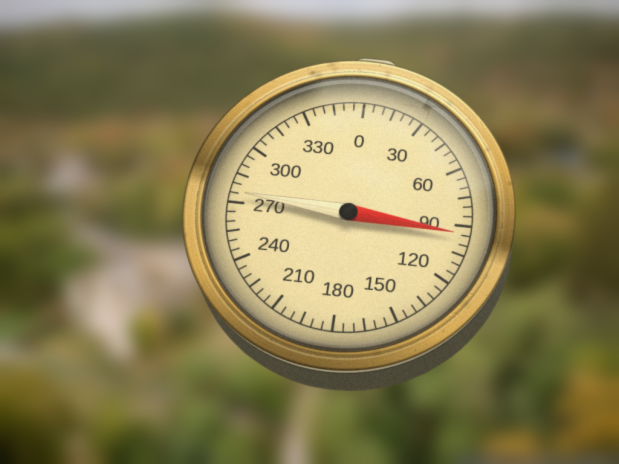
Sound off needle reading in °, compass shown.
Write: 95 °
